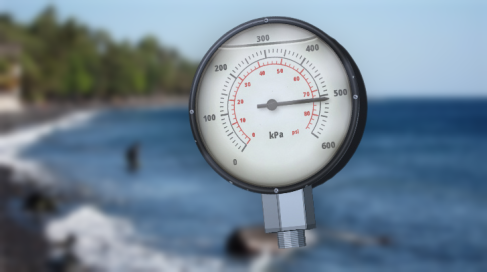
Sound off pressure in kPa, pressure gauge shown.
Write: 510 kPa
